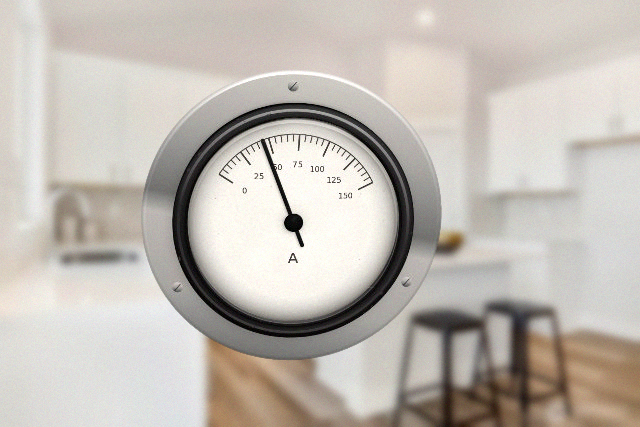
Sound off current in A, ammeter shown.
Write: 45 A
